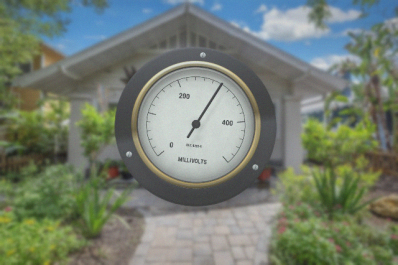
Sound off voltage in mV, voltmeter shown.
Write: 300 mV
